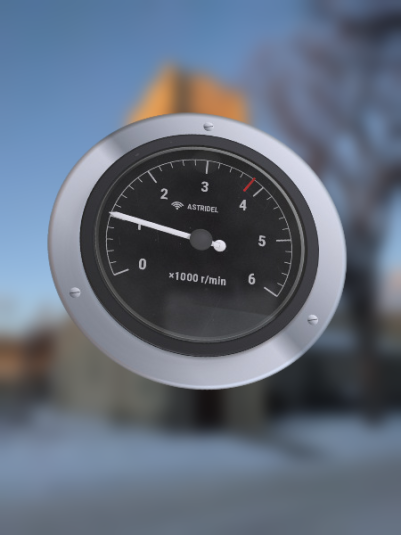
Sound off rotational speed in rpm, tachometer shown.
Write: 1000 rpm
